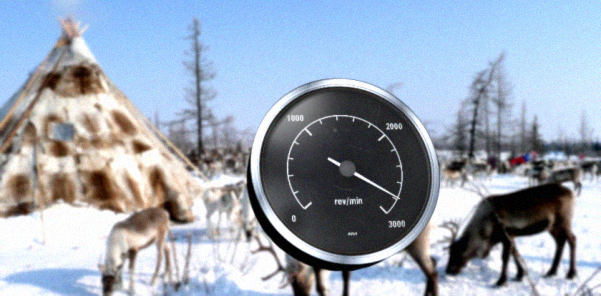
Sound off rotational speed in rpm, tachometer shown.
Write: 2800 rpm
